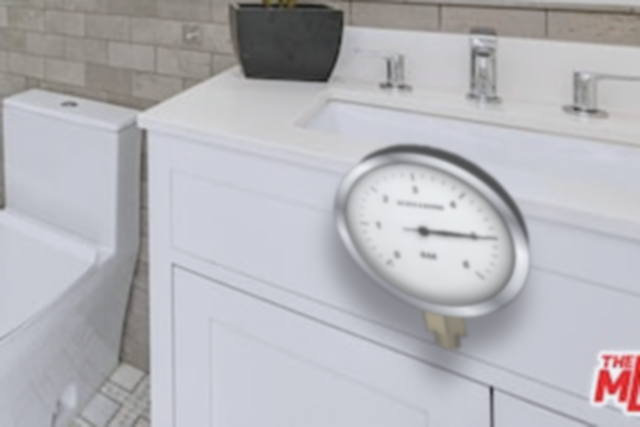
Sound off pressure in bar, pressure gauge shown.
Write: 5 bar
